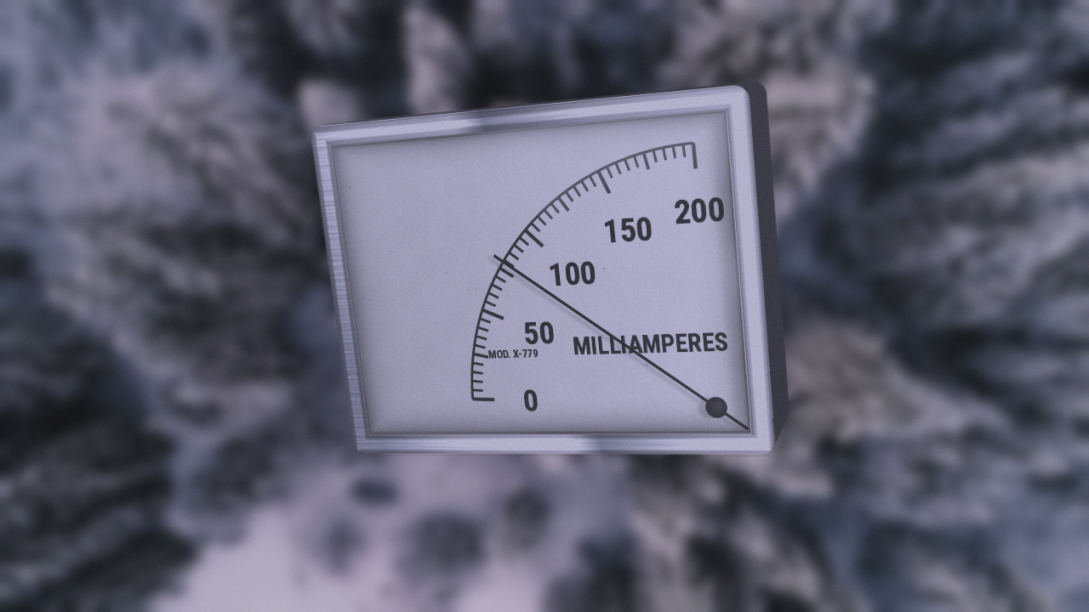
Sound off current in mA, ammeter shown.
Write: 80 mA
